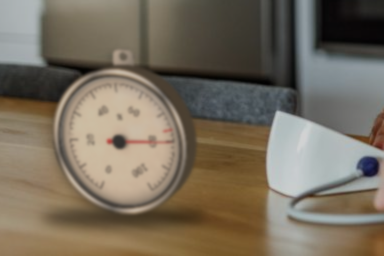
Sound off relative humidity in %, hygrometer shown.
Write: 80 %
